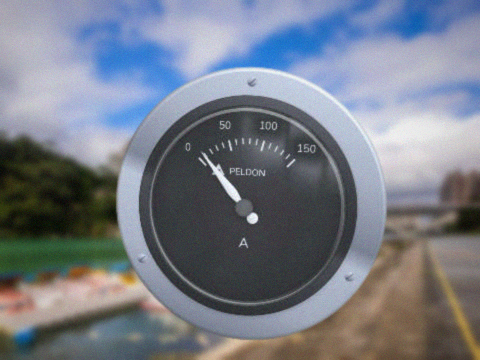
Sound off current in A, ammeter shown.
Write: 10 A
